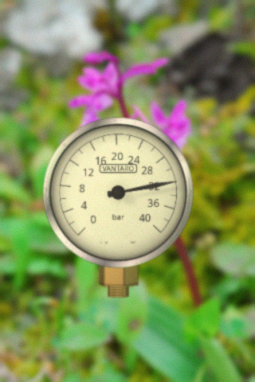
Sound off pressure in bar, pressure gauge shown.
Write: 32 bar
